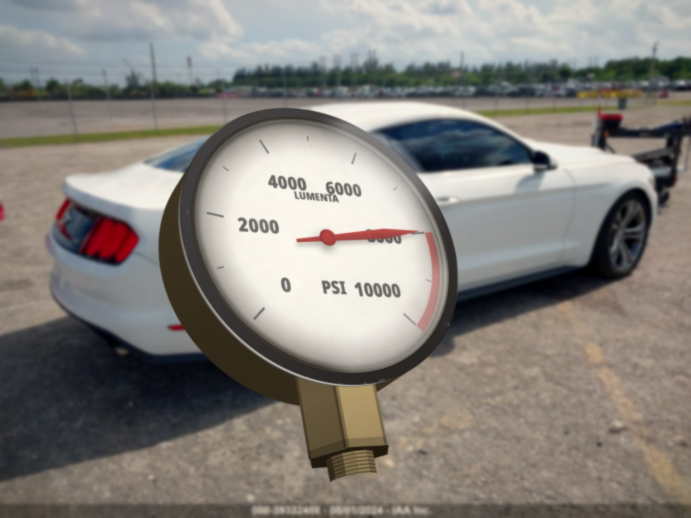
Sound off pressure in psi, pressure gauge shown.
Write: 8000 psi
